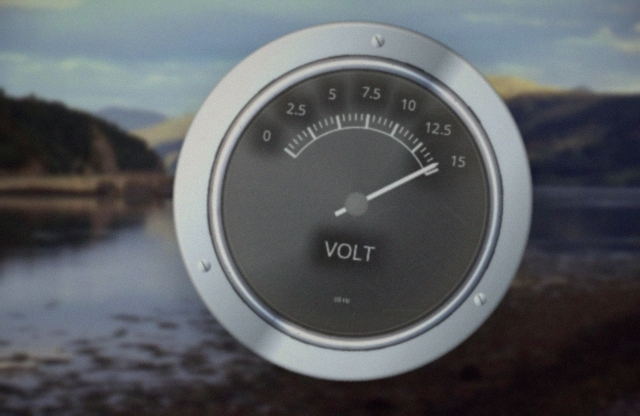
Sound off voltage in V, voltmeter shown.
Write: 14.5 V
